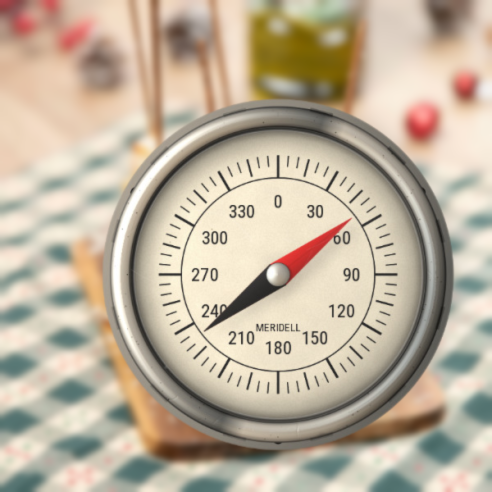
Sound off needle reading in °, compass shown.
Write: 52.5 °
